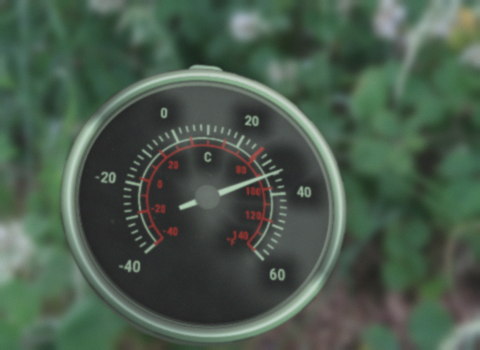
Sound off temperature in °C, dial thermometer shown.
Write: 34 °C
